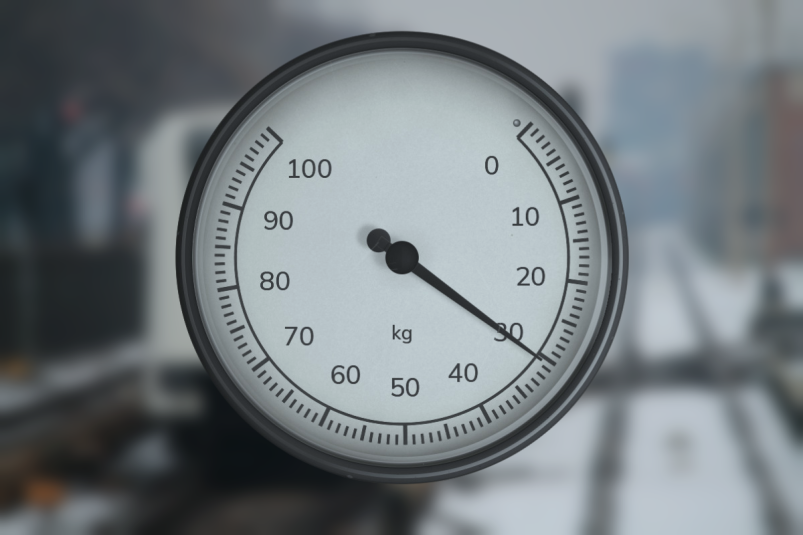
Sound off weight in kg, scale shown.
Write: 30.5 kg
